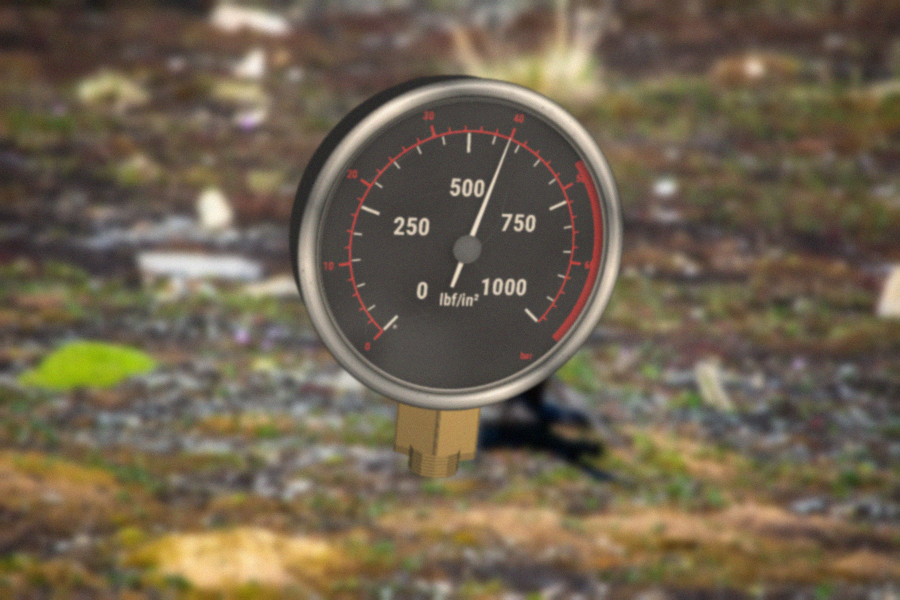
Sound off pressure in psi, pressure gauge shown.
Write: 575 psi
